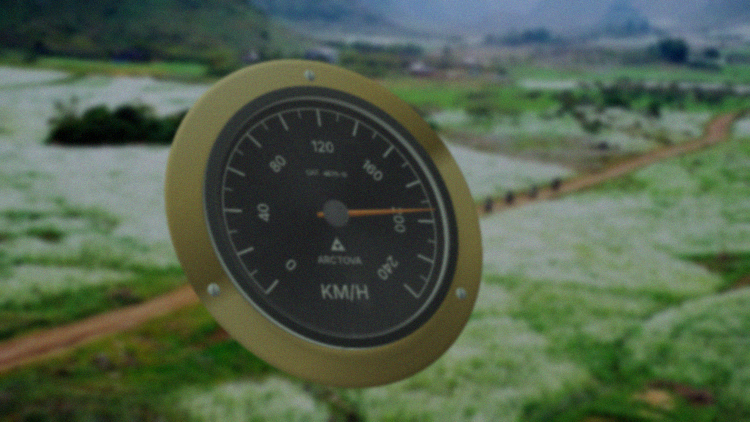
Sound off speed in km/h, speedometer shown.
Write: 195 km/h
